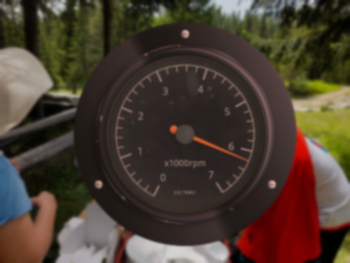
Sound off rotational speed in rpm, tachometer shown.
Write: 6200 rpm
